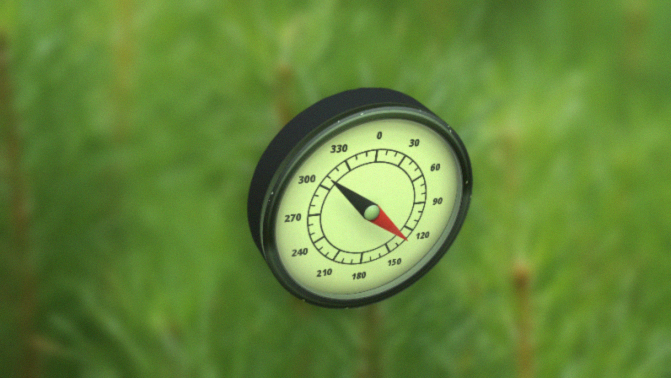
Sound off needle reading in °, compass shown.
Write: 130 °
